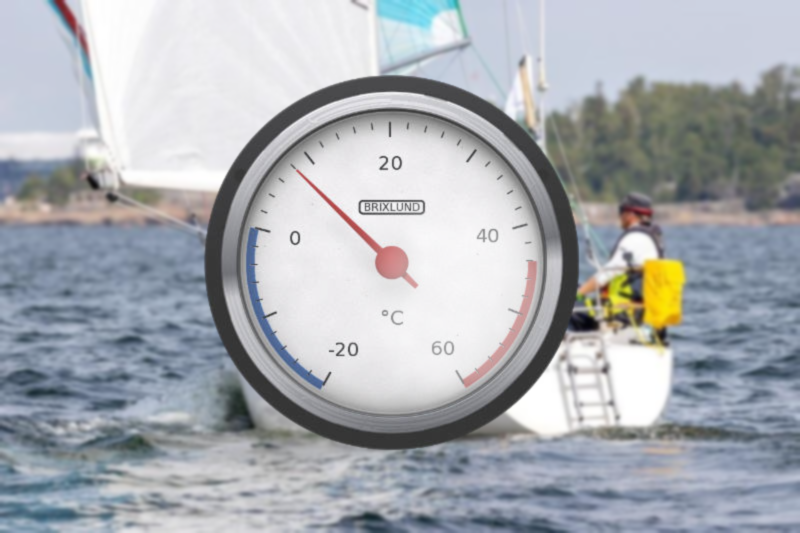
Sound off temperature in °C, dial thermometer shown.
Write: 8 °C
